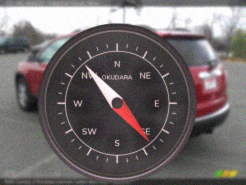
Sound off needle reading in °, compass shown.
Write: 140 °
